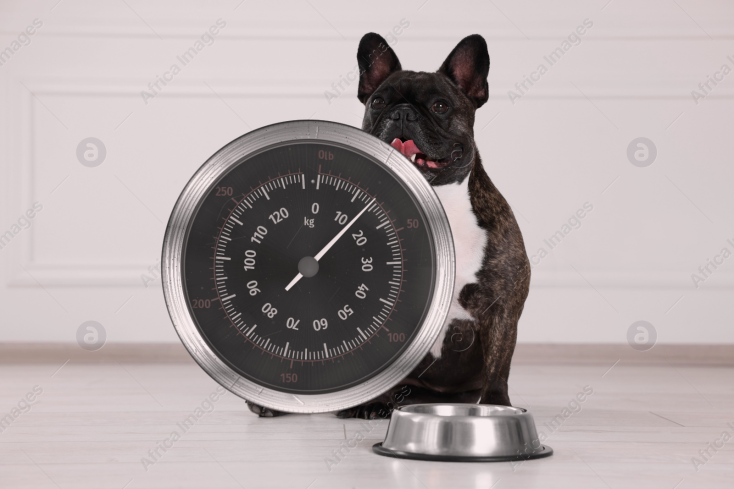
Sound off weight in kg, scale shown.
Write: 14 kg
